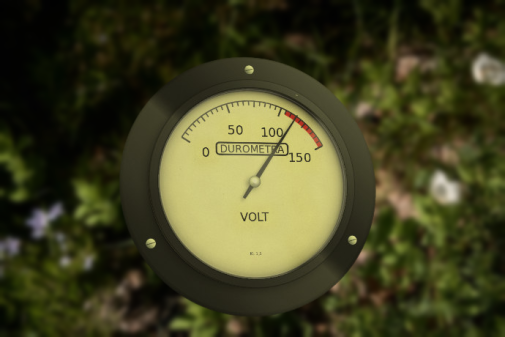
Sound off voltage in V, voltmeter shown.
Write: 115 V
